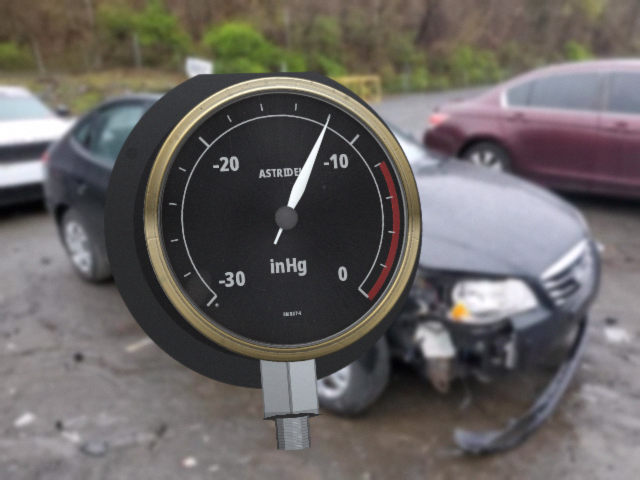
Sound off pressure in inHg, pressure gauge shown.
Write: -12 inHg
